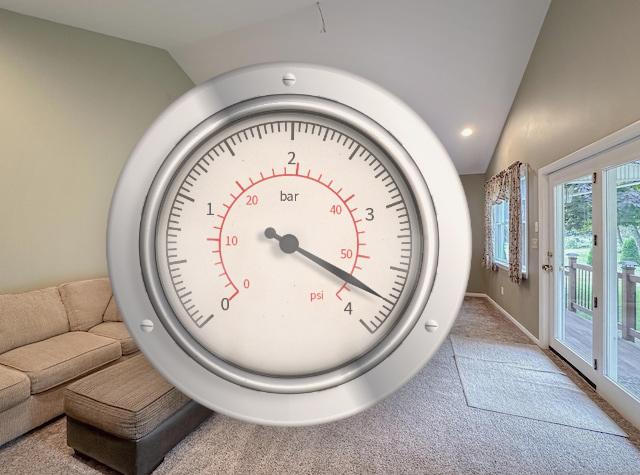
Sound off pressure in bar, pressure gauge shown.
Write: 3.75 bar
